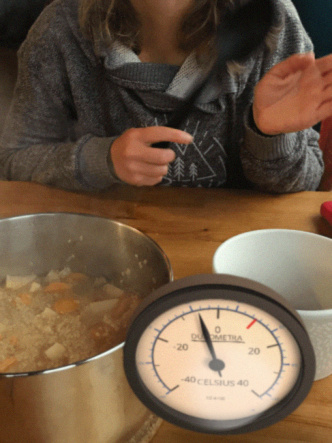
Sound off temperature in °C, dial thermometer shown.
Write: -5 °C
